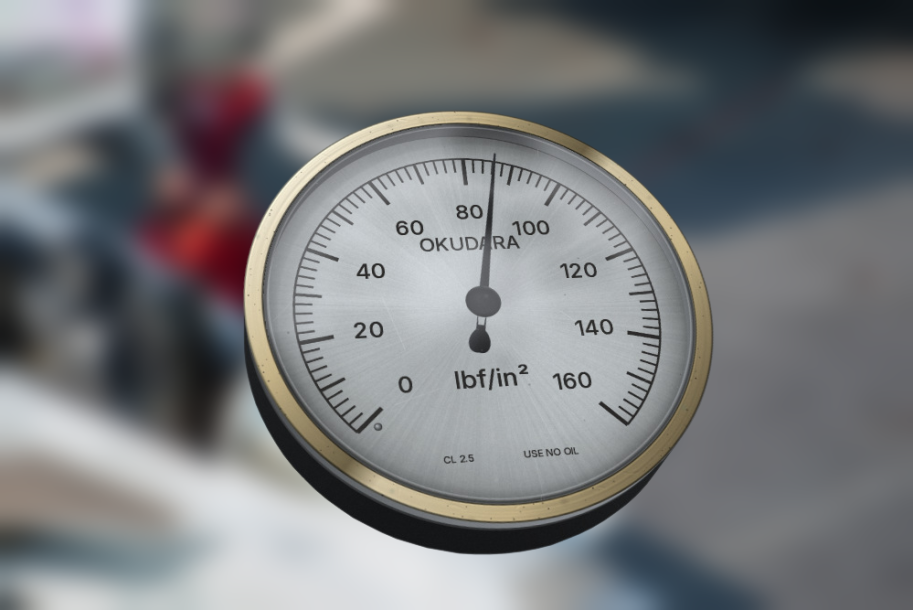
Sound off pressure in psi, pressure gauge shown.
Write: 86 psi
